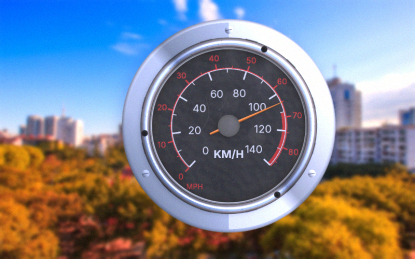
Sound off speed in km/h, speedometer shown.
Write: 105 km/h
